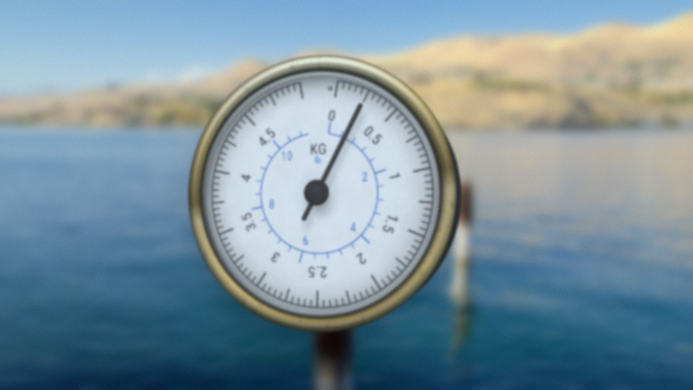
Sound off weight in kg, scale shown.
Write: 0.25 kg
